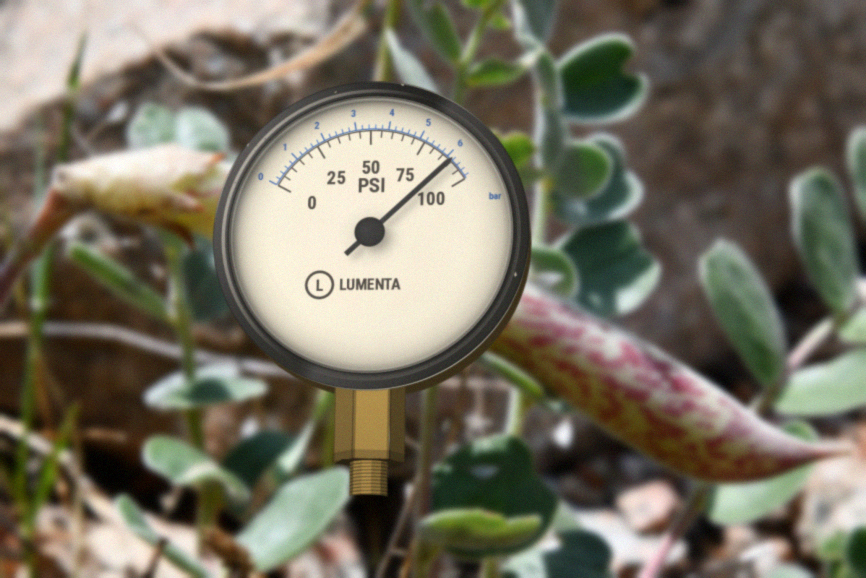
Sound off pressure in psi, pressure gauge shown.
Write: 90 psi
